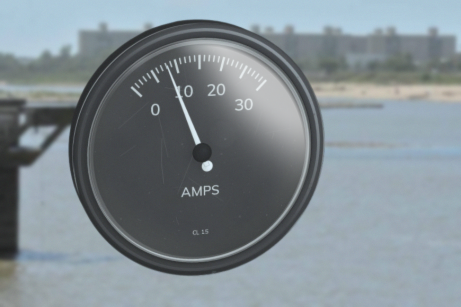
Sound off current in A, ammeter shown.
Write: 8 A
